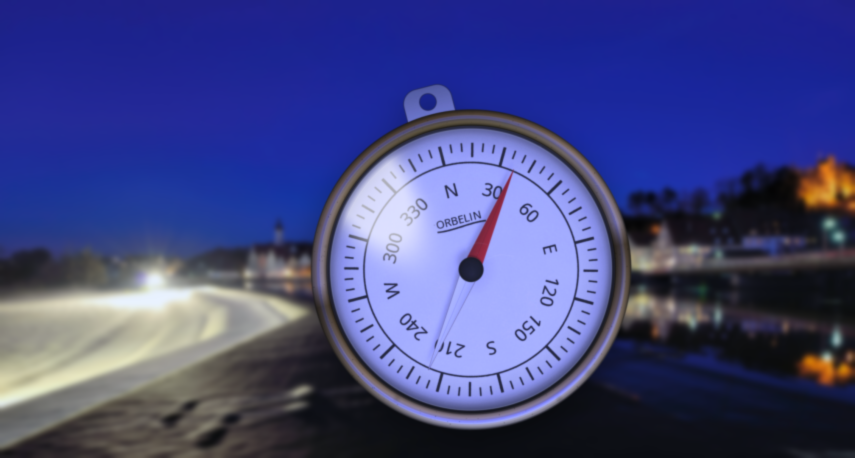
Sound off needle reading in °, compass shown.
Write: 37.5 °
